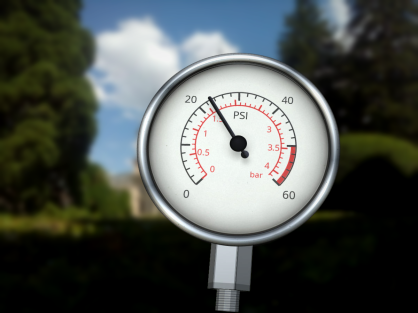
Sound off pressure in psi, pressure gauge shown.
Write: 23 psi
